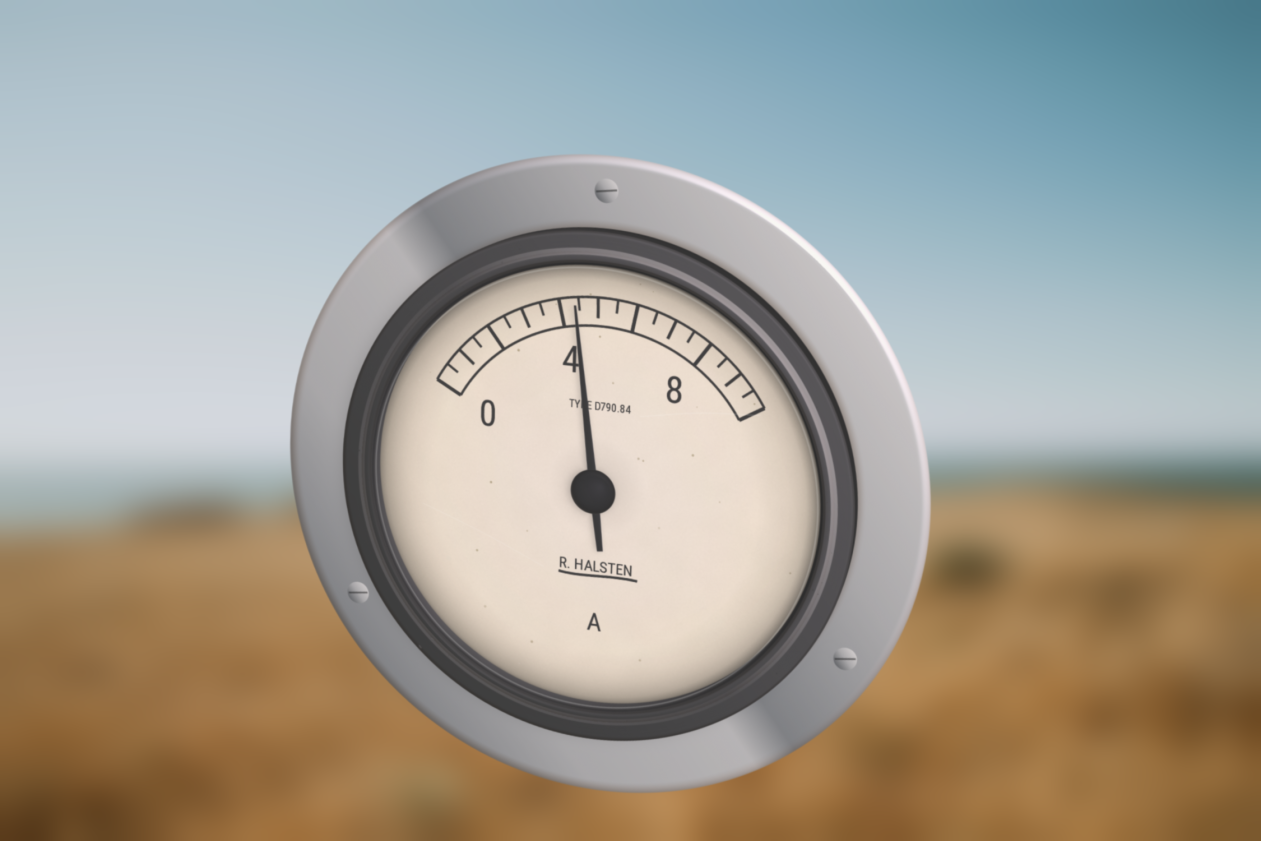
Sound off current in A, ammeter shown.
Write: 4.5 A
